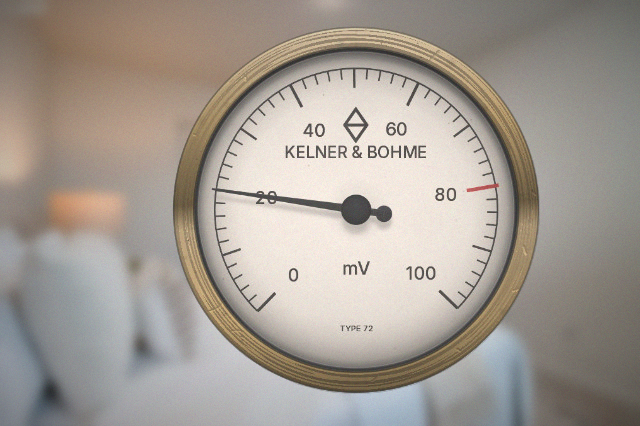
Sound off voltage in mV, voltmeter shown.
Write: 20 mV
